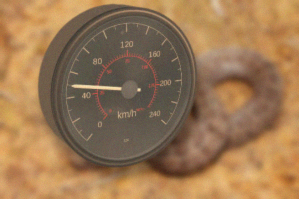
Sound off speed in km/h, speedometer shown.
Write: 50 km/h
